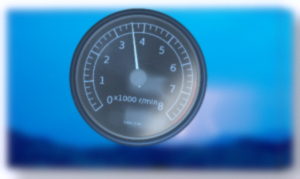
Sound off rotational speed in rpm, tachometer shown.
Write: 3600 rpm
